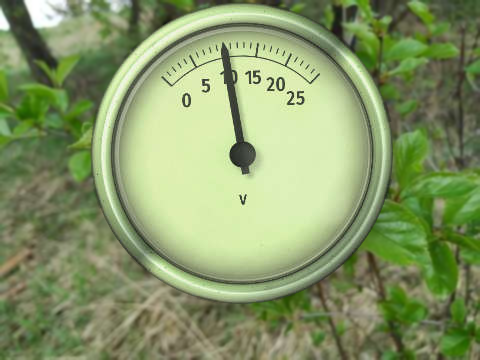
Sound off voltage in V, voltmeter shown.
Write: 10 V
